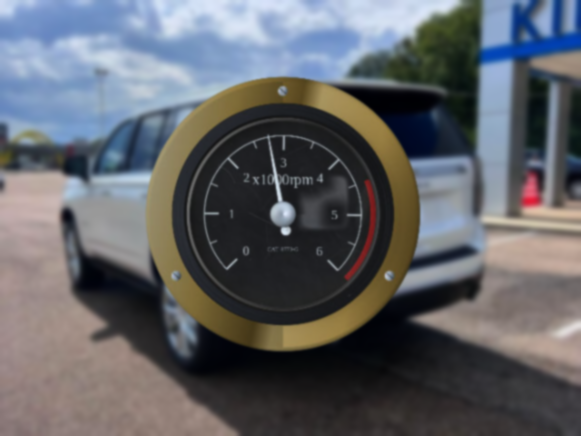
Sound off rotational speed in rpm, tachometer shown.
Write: 2750 rpm
